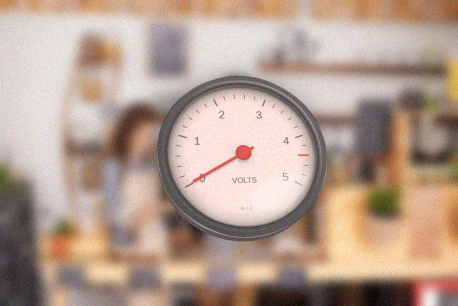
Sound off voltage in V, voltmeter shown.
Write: 0 V
